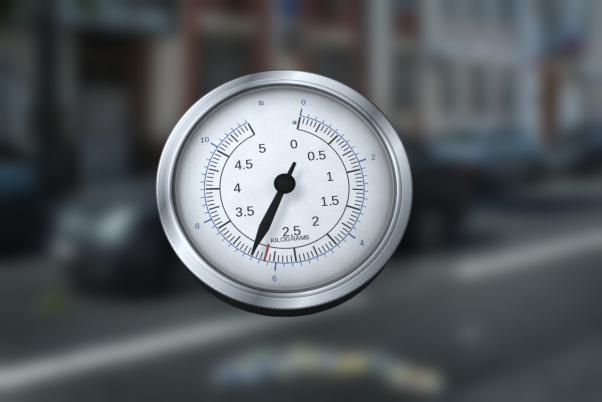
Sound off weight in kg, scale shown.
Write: 3 kg
